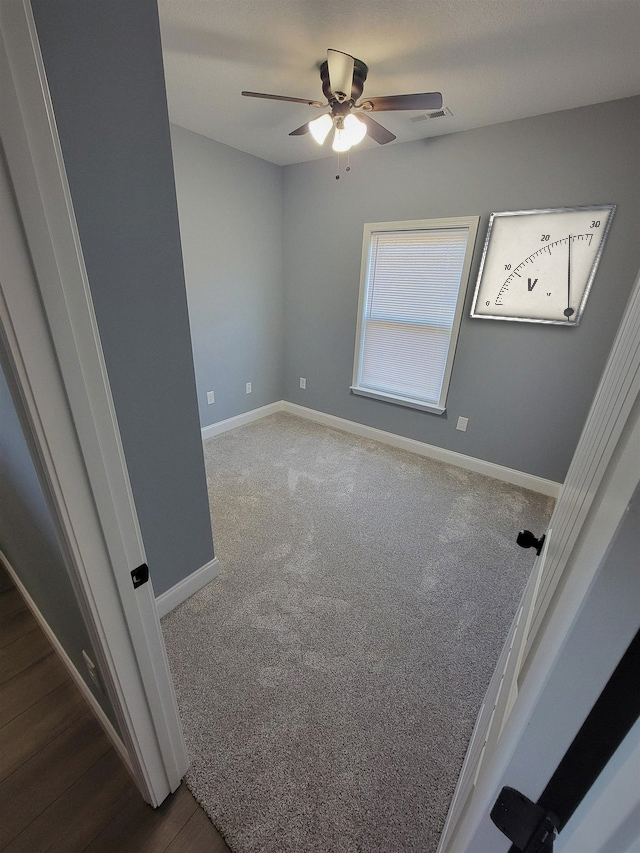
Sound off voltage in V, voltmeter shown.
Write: 25 V
